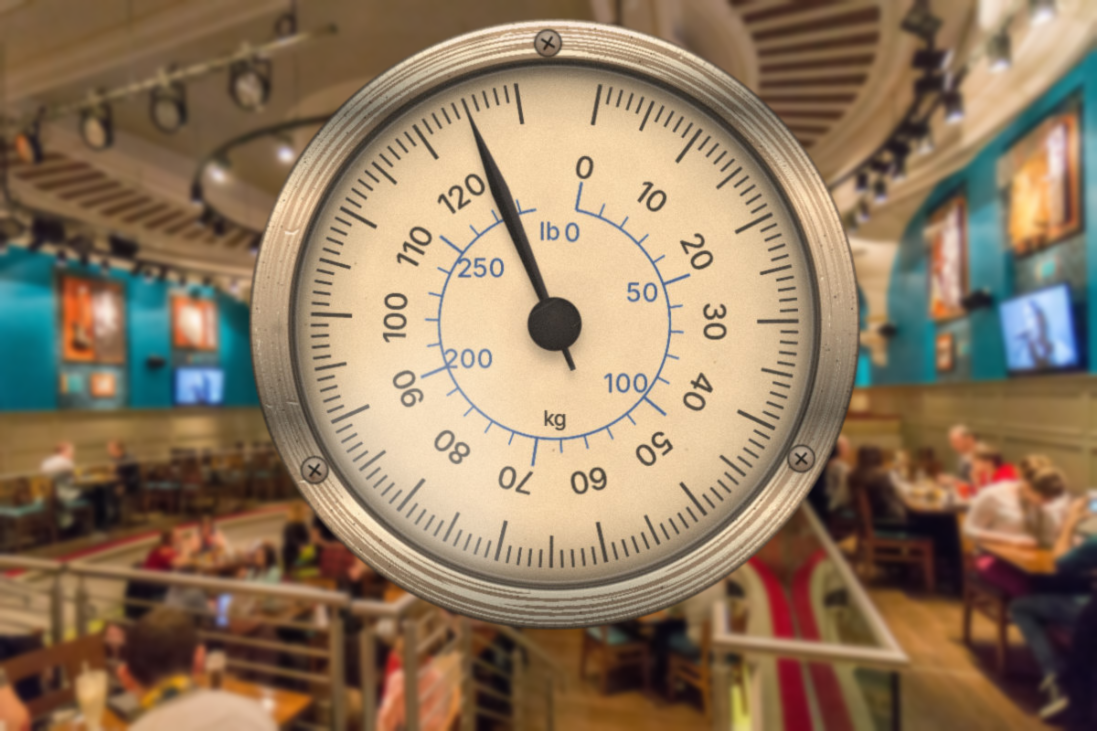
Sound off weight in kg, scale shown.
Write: 125 kg
